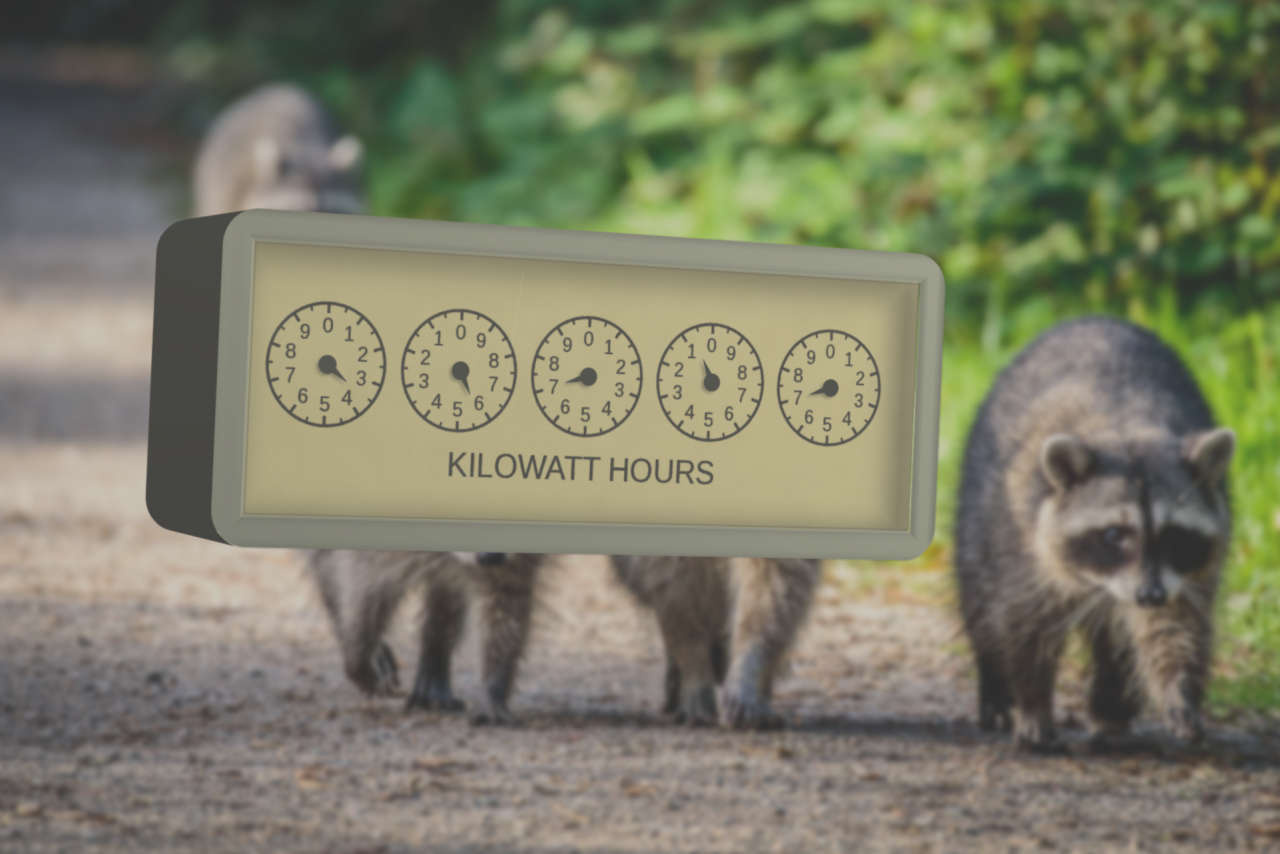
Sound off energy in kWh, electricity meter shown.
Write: 35707 kWh
